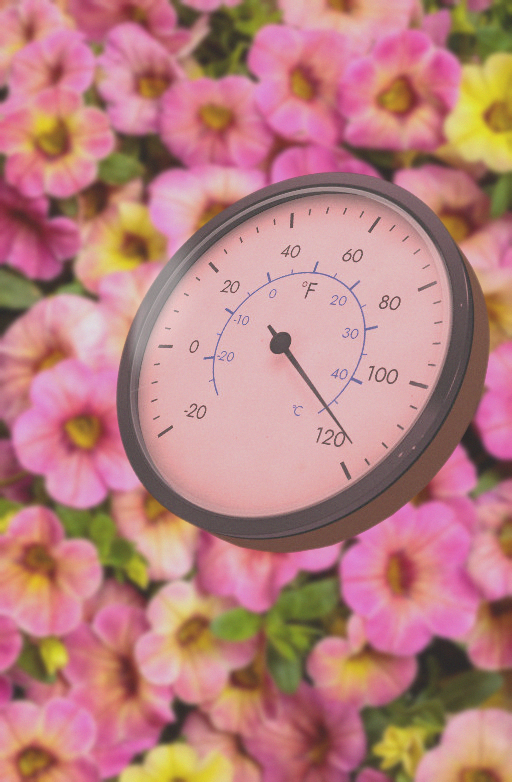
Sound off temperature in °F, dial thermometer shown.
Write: 116 °F
